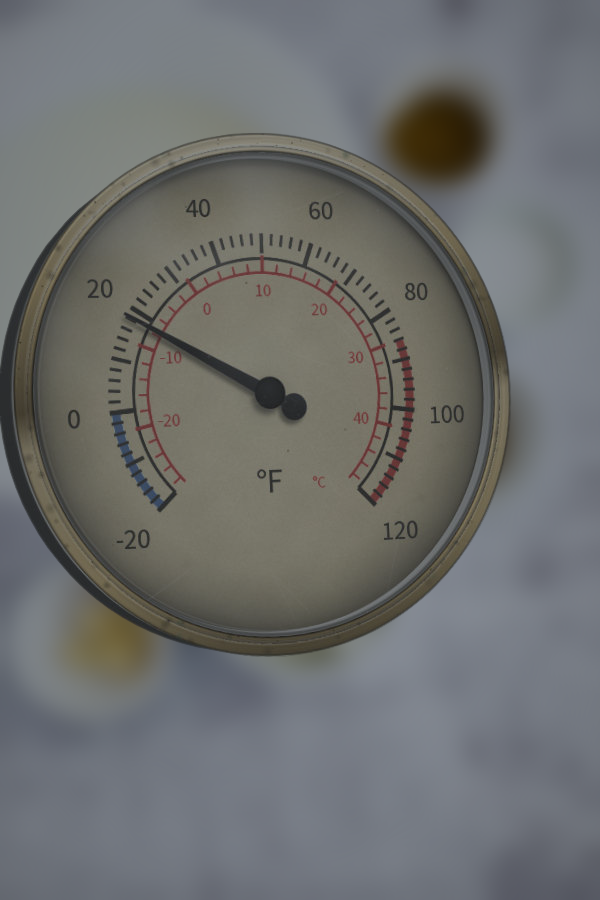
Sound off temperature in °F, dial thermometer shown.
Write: 18 °F
